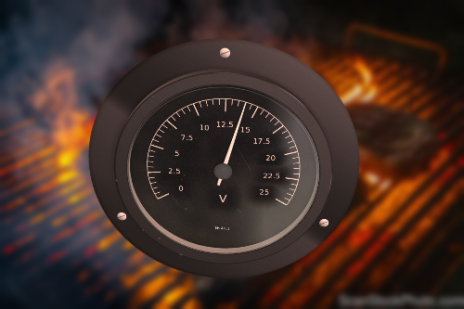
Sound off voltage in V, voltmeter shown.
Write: 14 V
